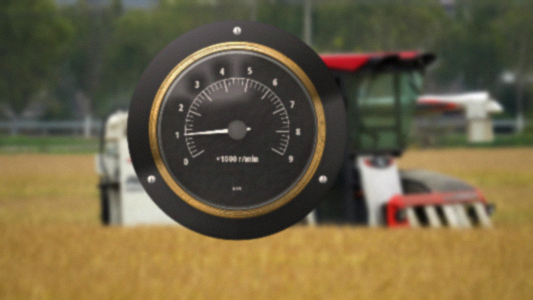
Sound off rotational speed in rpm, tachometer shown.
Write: 1000 rpm
